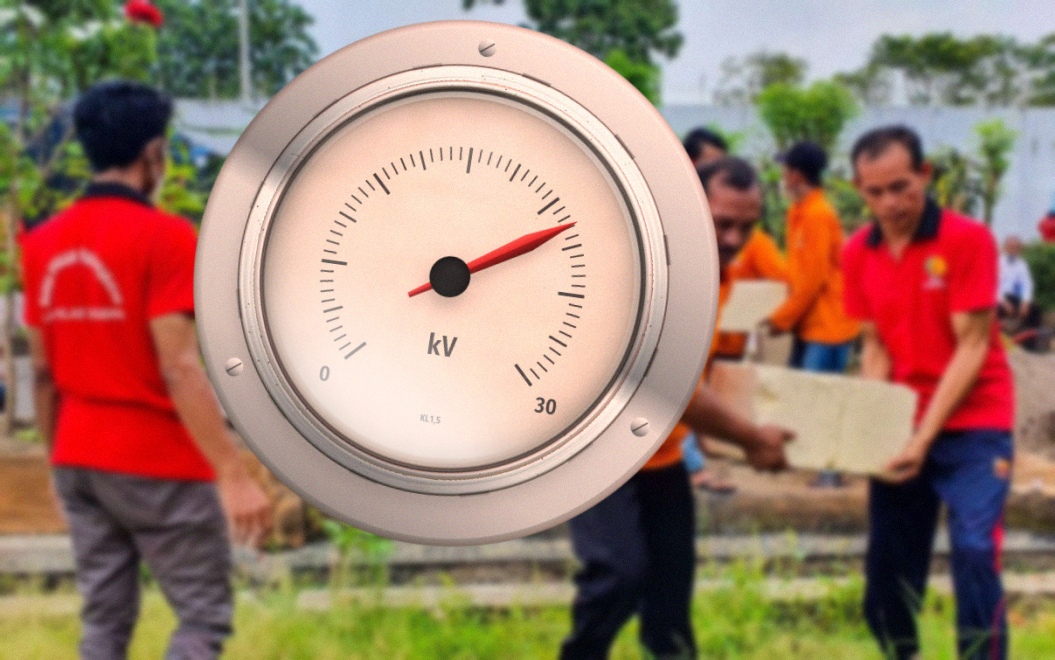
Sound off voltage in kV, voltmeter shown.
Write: 21.5 kV
